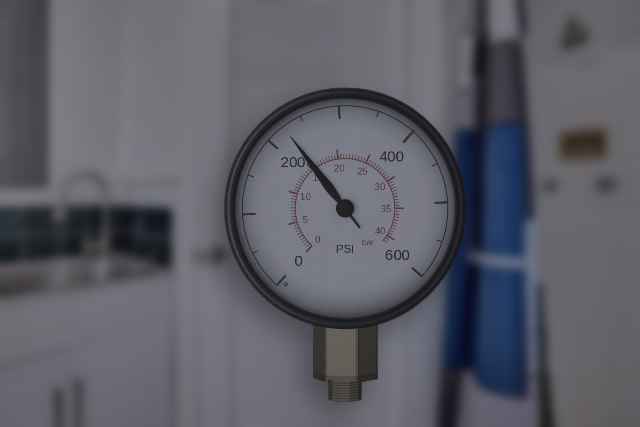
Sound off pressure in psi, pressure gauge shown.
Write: 225 psi
